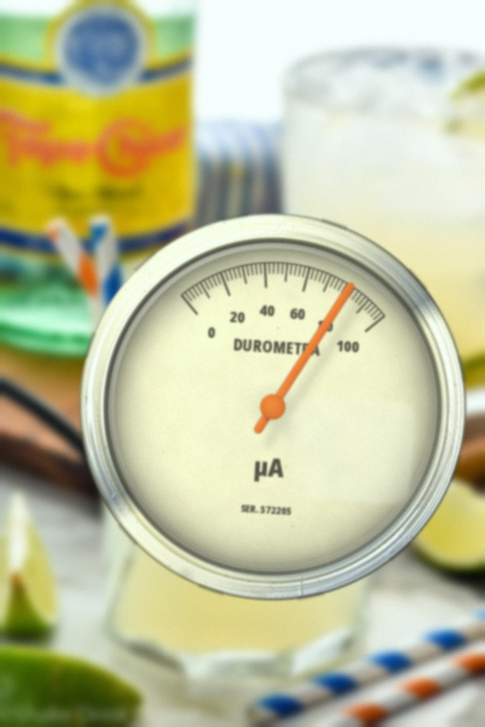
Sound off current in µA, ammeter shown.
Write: 80 µA
